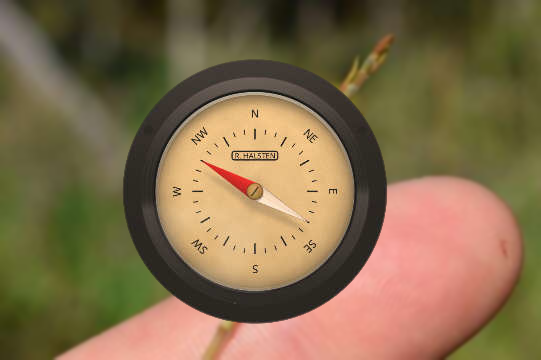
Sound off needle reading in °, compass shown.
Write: 300 °
